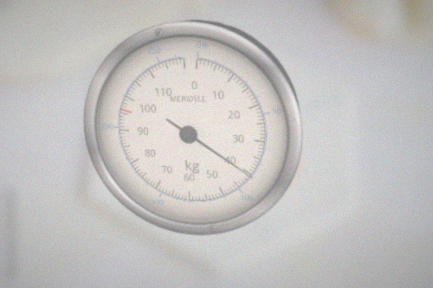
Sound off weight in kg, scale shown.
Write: 40 kg
